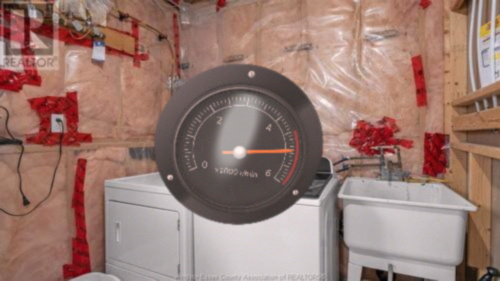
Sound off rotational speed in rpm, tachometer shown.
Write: 5000 rpm
